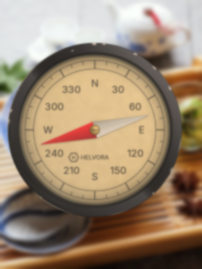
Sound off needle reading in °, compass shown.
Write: 255 °
